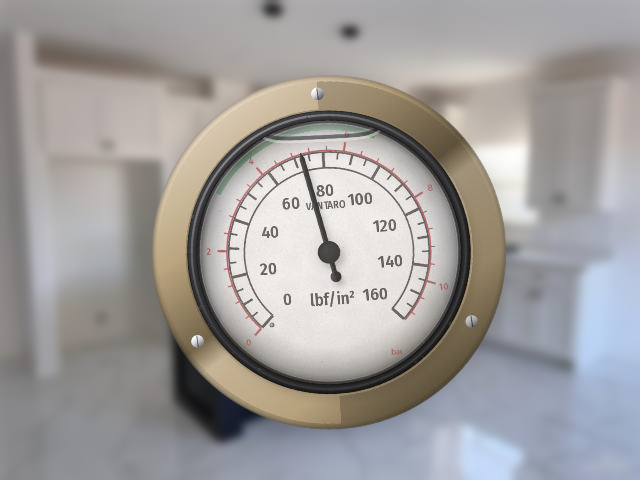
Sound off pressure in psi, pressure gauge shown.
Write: 72.5 psi
